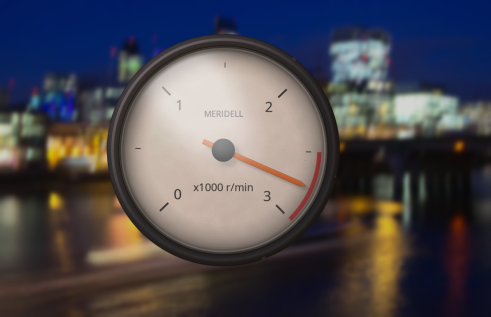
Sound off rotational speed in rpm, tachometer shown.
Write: 2750 rpm
